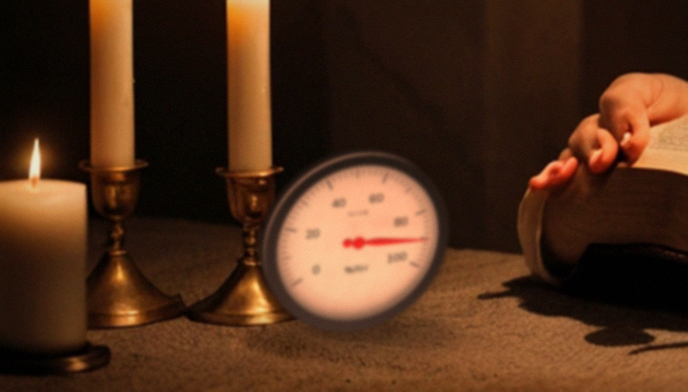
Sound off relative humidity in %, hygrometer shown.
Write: 90 %
